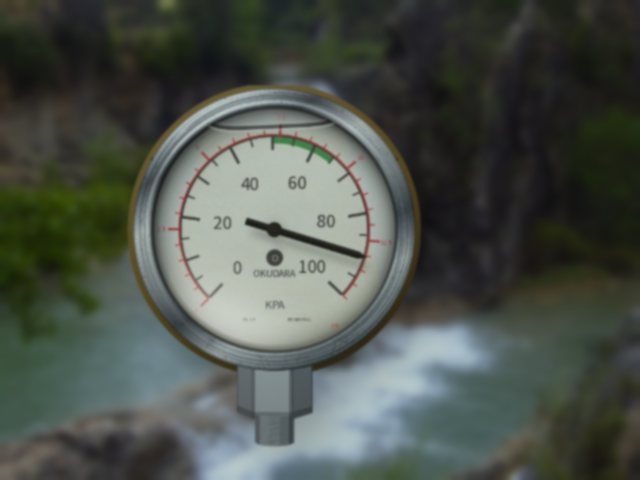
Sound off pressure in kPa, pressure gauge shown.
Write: 90 kPa
